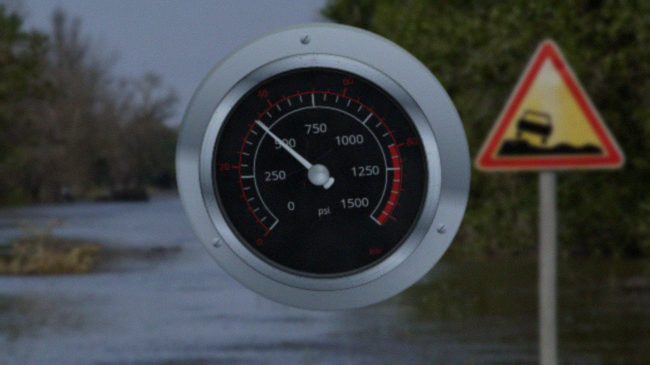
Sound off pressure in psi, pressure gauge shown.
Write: 500 psi
